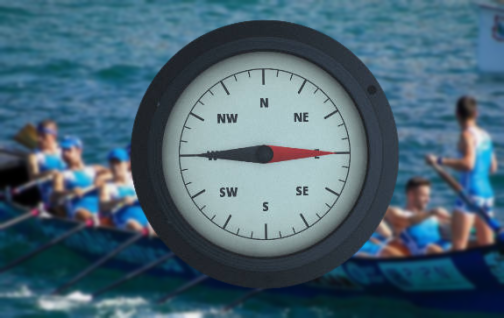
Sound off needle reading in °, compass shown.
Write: 90 °
